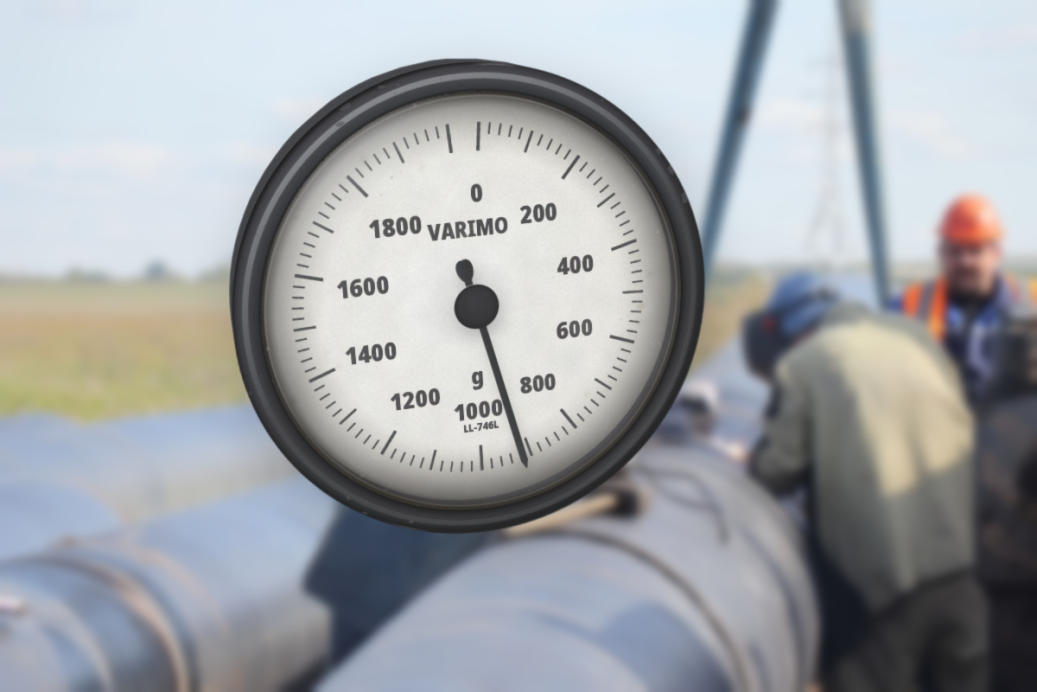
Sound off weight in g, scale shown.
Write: 920 g
